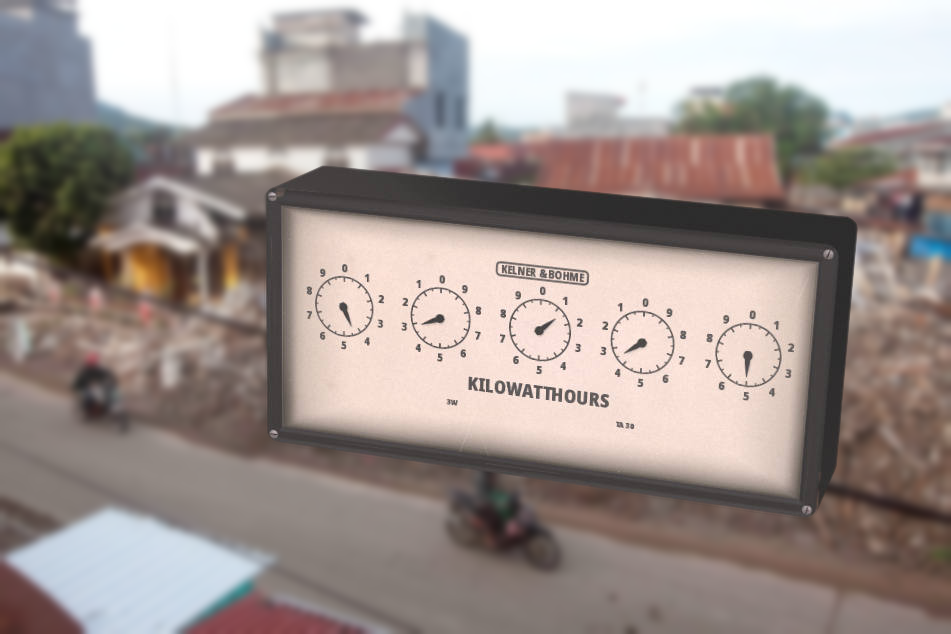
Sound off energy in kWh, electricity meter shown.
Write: 43135 kWh
